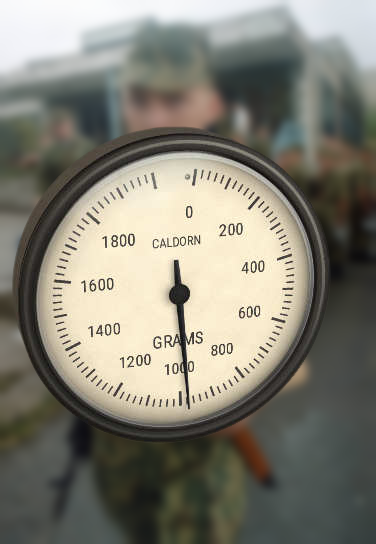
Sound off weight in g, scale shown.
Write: 980 g
